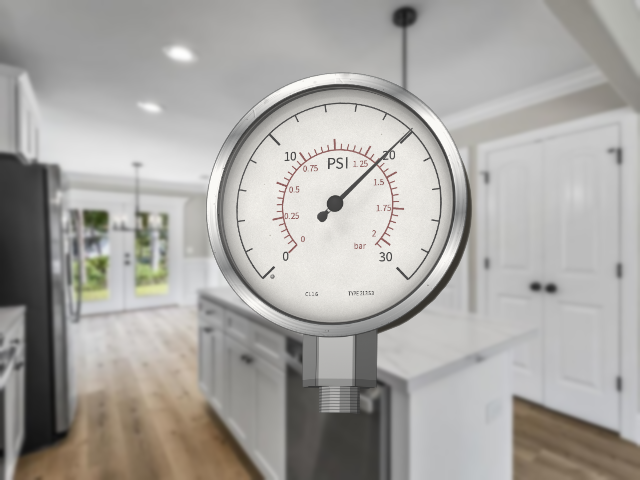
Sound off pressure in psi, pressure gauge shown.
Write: 20 psi
